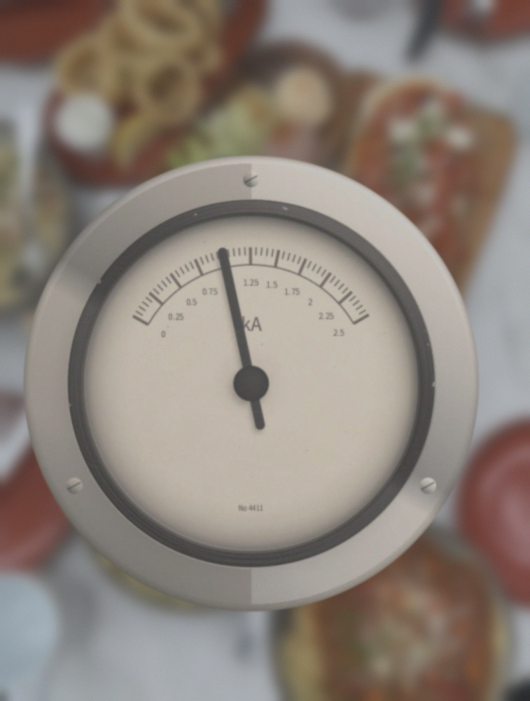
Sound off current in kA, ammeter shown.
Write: 1 kA
